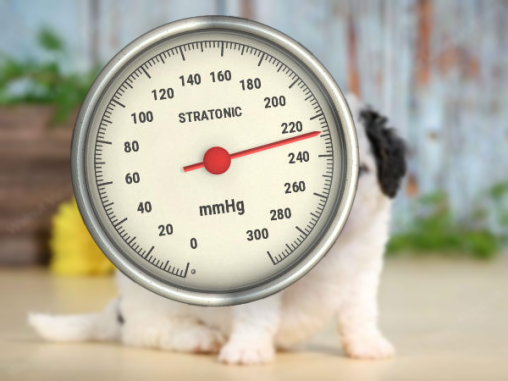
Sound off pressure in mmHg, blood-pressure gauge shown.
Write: 228 mmHg
